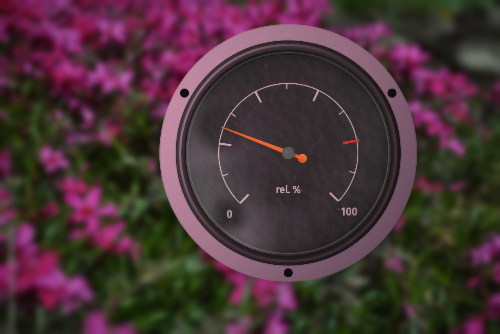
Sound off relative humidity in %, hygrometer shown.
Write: 25 %
